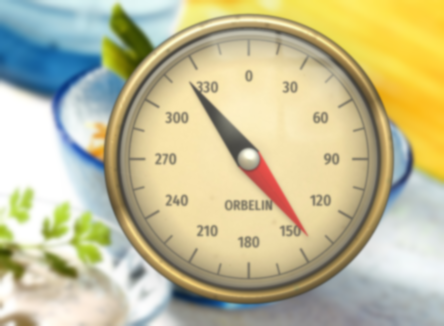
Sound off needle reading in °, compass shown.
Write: 142.5 °
